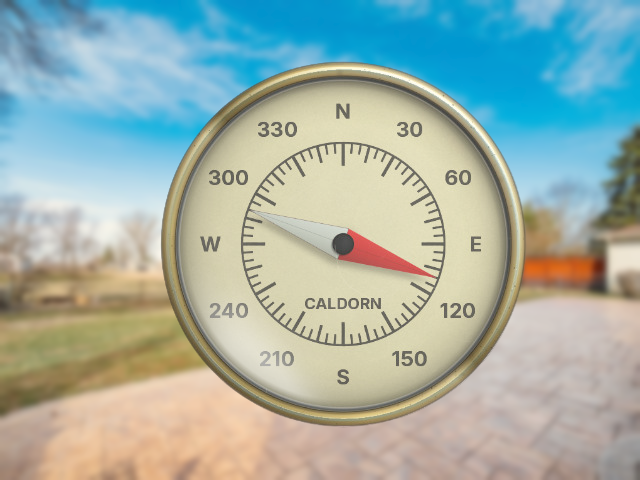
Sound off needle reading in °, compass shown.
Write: 110 °
